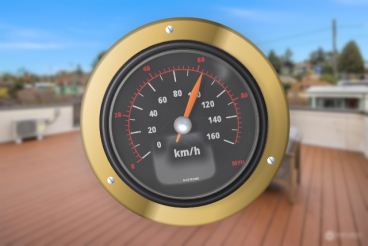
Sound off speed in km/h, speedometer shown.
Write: 100 km/h
